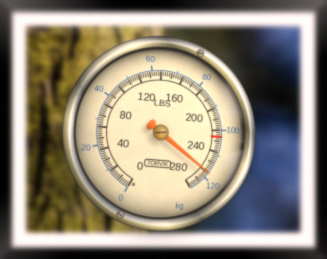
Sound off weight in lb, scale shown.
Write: 260 lb
